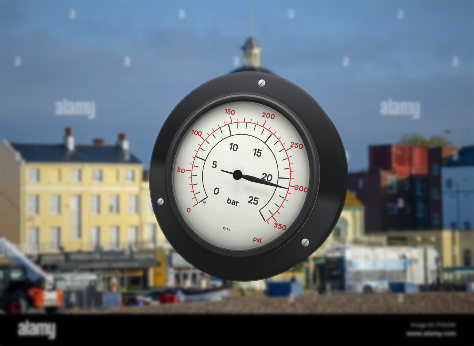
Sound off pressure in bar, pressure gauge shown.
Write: 21 bar
